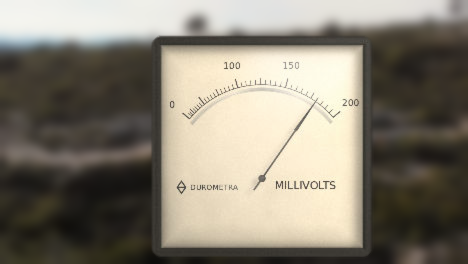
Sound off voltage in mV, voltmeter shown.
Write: 180 mV
